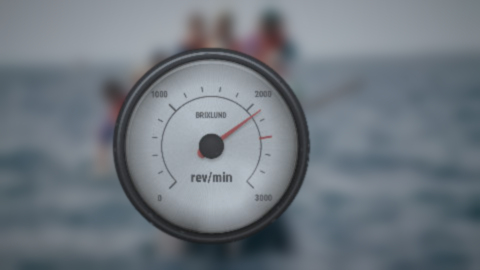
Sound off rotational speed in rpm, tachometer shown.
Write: 2100 rpm
